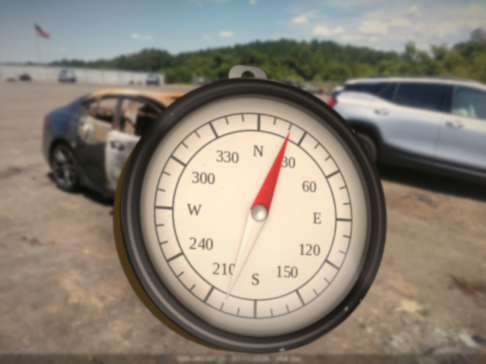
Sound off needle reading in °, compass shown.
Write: 20 °
